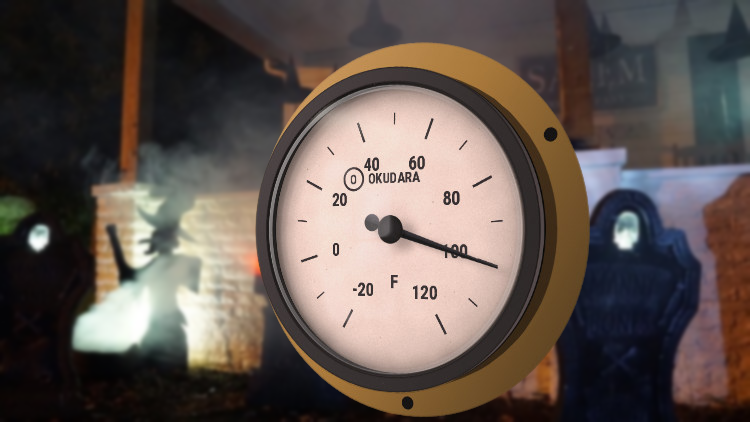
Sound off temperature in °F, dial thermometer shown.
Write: 100 °F
